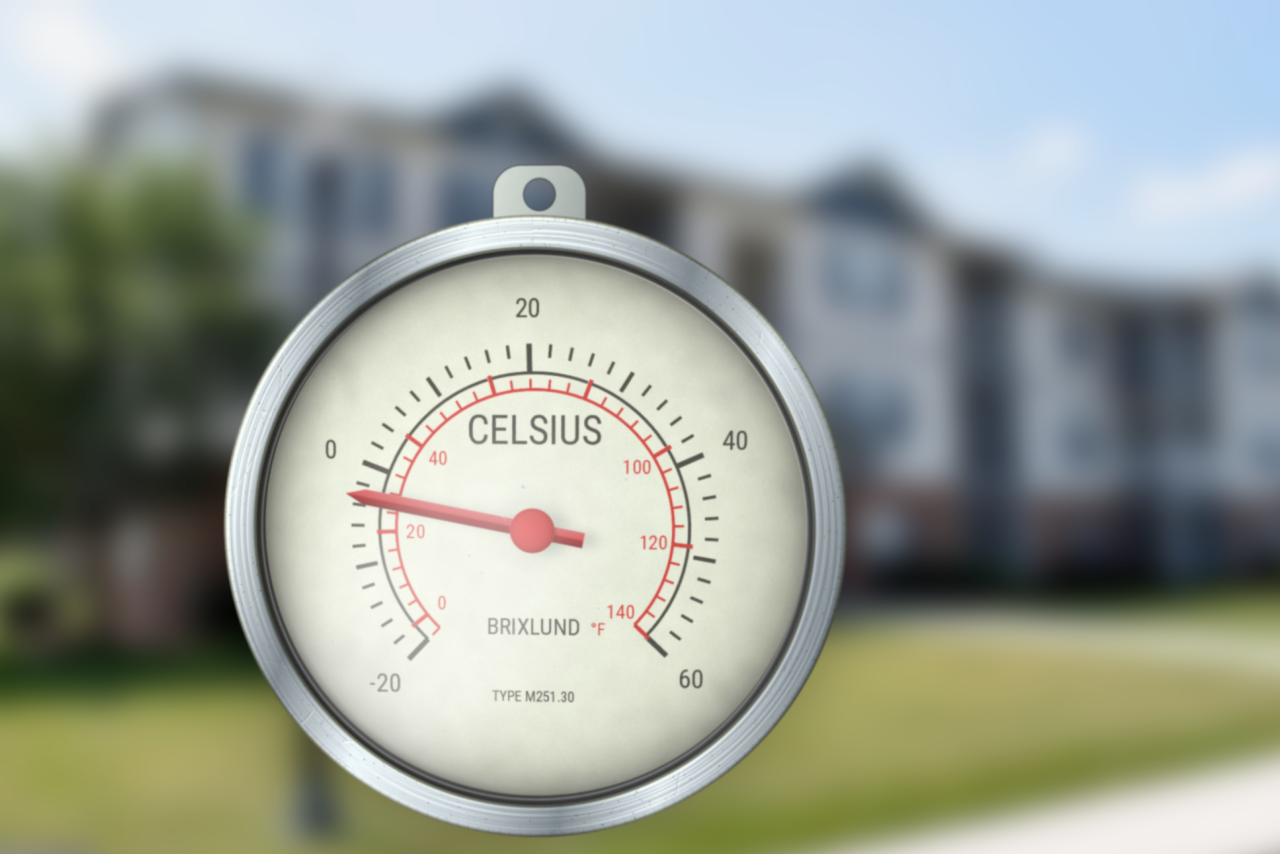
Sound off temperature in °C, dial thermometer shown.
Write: -3 °C
